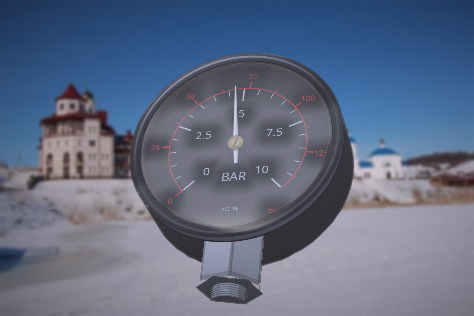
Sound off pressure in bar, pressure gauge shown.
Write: 4.75 bar
